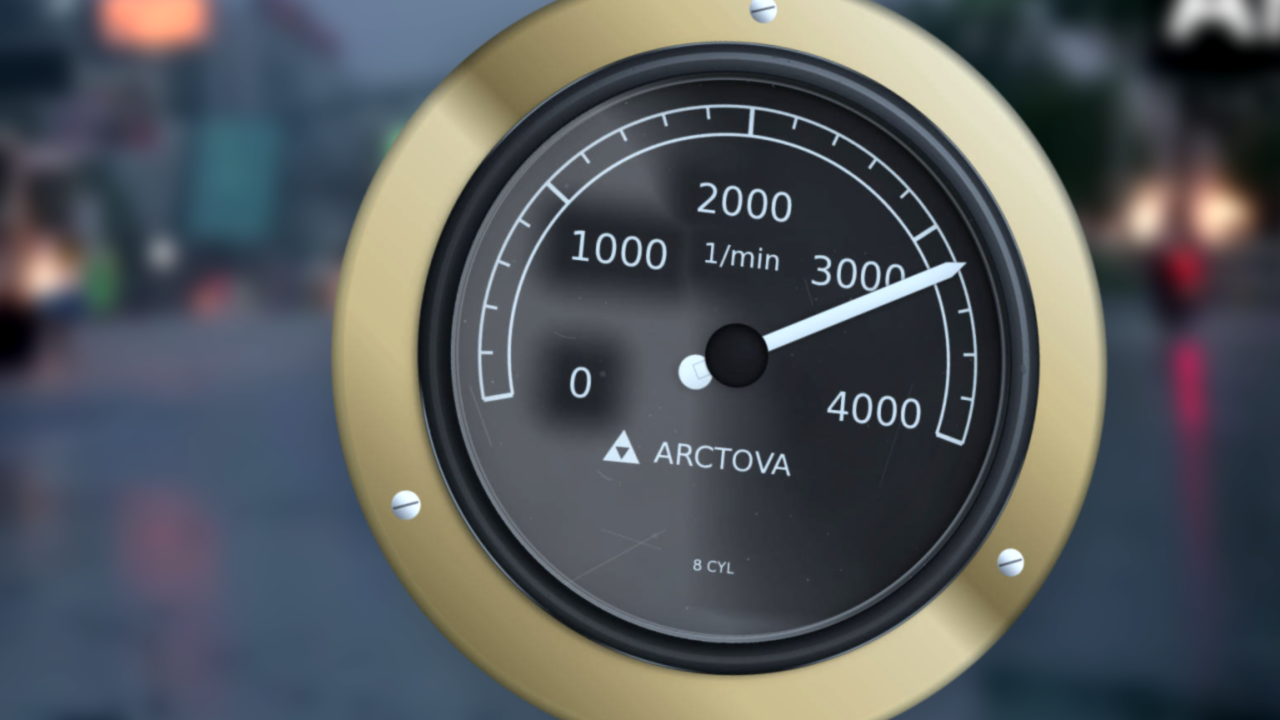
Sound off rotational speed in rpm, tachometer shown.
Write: 3200 rpm
